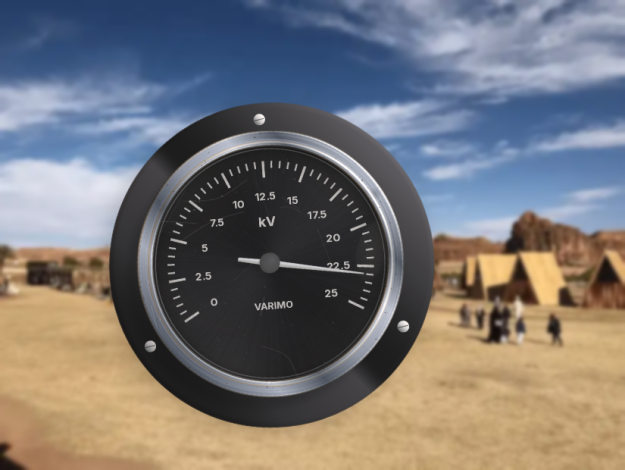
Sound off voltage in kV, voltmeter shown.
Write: 23 kV
